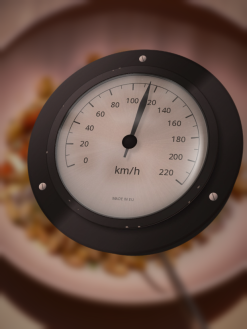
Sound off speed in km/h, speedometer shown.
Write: 115 km/h
